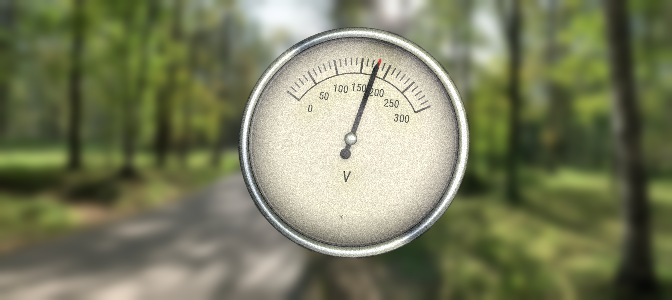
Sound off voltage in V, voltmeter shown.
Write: 180 V
